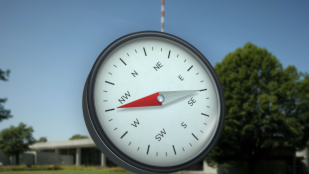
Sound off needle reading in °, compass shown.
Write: 300 °
